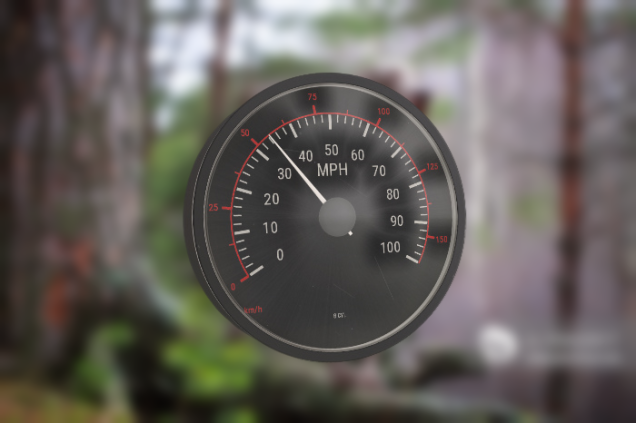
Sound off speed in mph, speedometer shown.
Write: 34 mph
